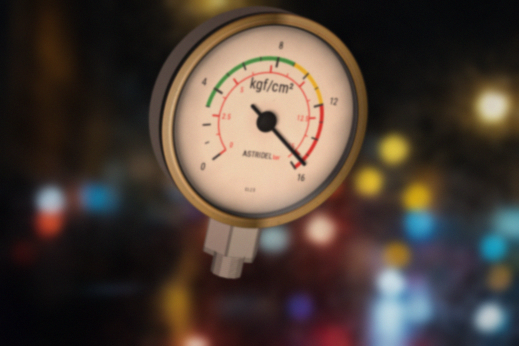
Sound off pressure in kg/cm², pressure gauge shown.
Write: 15.5 kg/cm²
